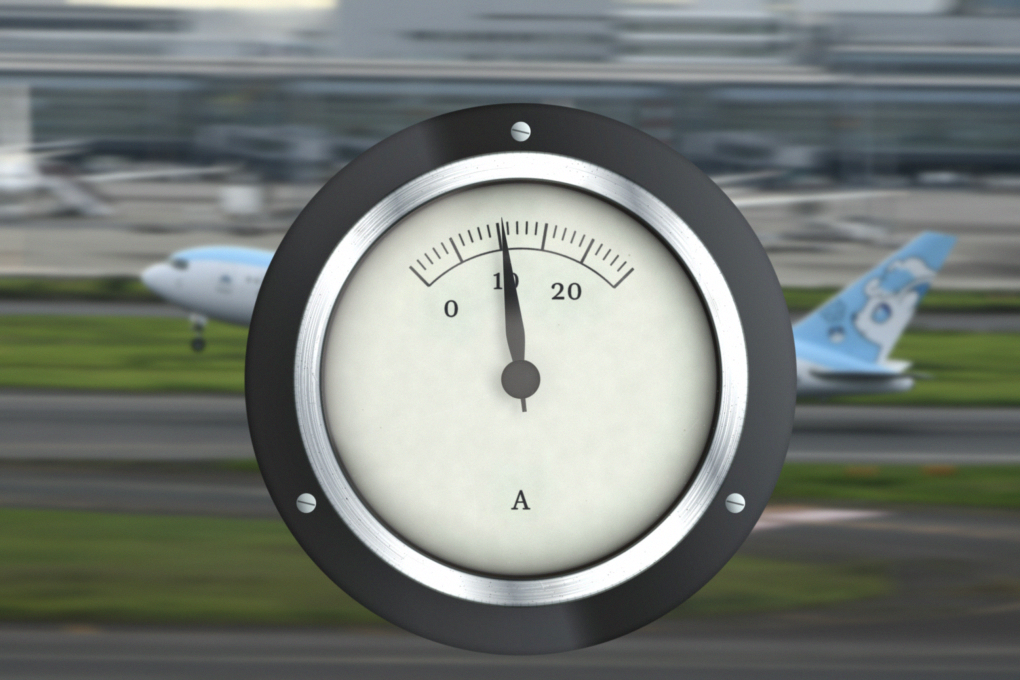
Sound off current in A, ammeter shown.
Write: 10.5 A
